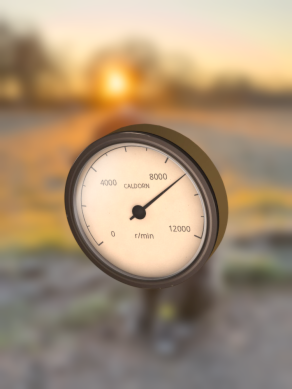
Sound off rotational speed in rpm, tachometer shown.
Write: 9000 rpm
